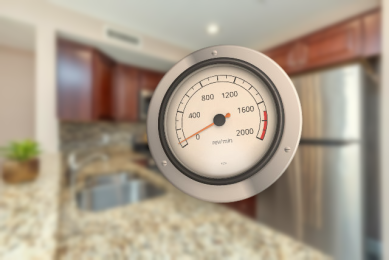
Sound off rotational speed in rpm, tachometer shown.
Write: 50 rpm
